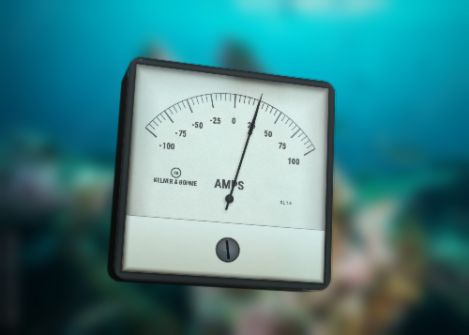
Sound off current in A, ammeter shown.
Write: 25 A
